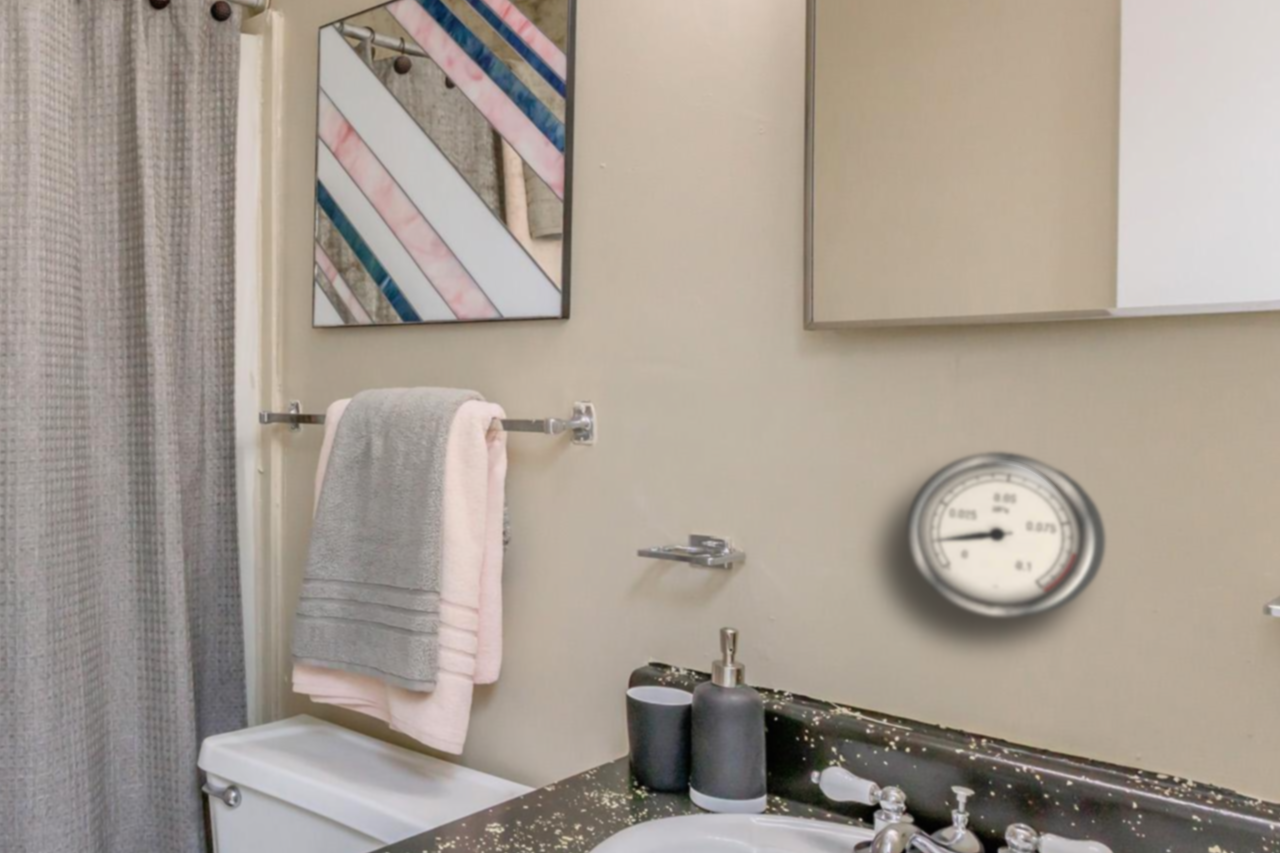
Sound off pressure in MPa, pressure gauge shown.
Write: 0.01 MPa
